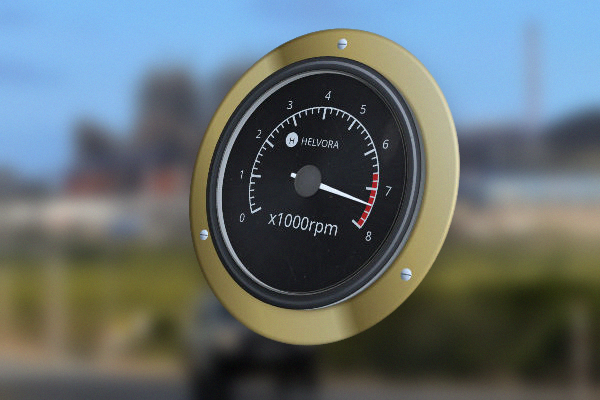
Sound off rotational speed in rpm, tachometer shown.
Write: 7400 rpm
